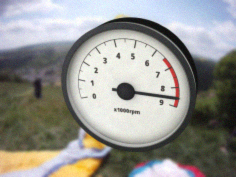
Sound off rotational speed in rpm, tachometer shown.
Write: 8500 rpm
